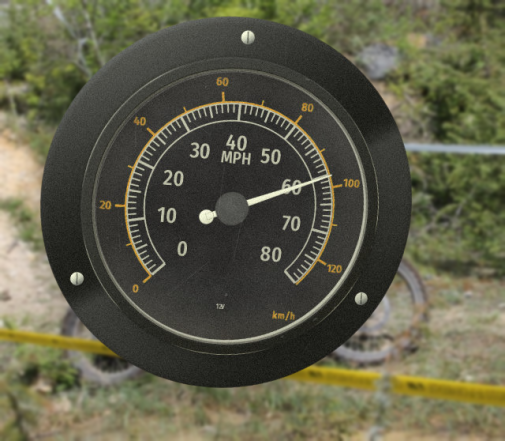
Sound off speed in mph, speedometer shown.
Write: 60 mph
